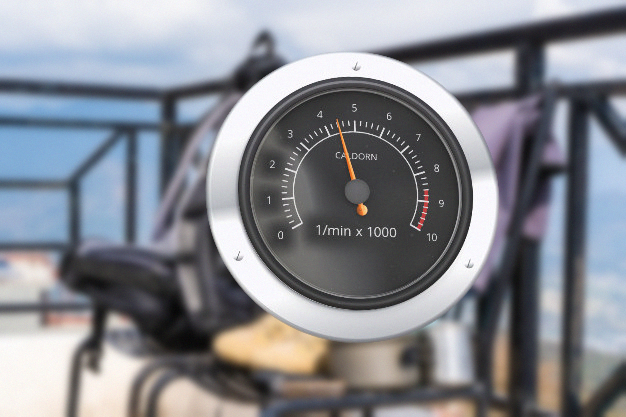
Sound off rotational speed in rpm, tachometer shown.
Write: 4400 rpm
